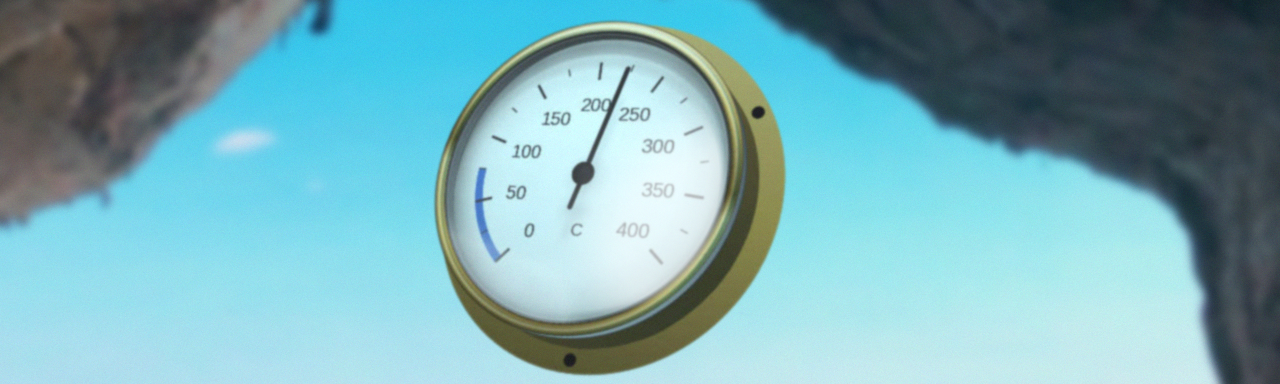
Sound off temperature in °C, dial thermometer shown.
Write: 225 °C
